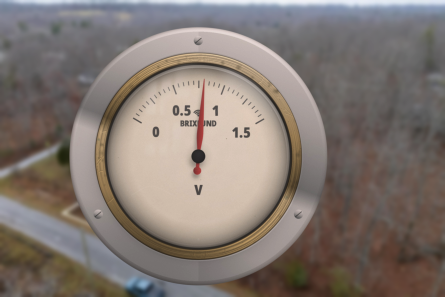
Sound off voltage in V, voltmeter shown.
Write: 0.8 V
